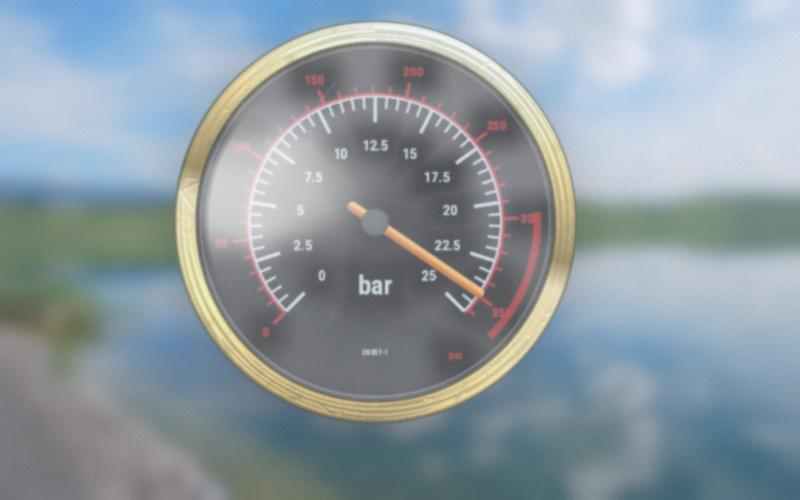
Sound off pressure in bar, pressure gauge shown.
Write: 24 bar
